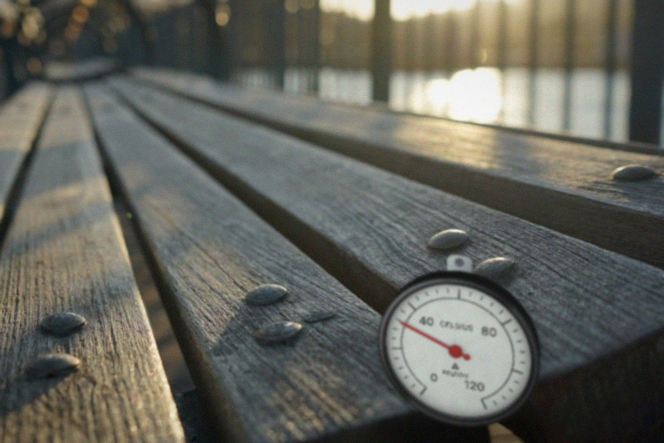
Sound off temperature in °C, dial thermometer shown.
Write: 32 °C
